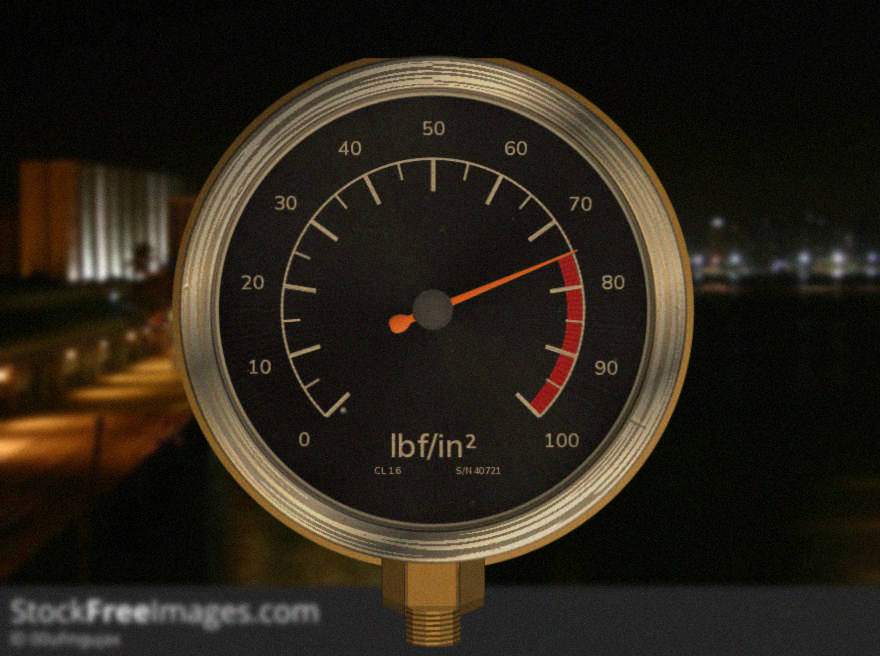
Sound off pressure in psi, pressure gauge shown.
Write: 75 psi
